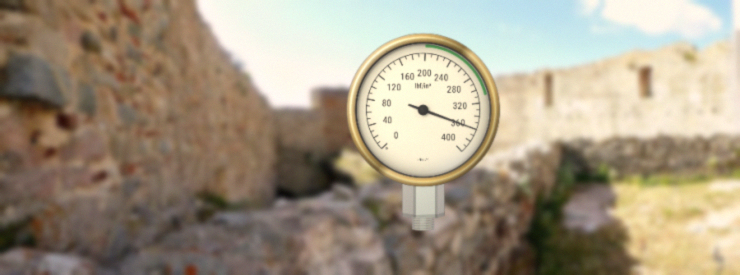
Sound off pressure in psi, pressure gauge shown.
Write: 360 psi
